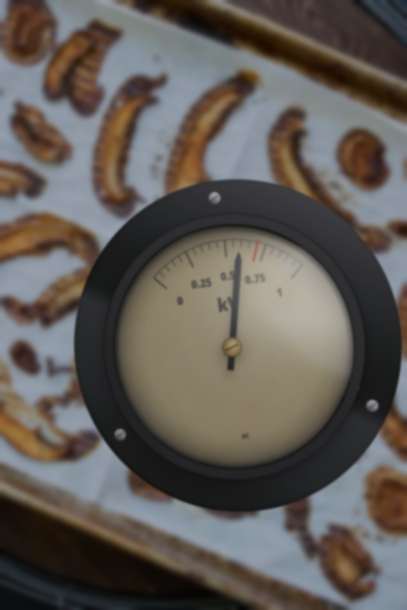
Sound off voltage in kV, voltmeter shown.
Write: 0.6 kV
